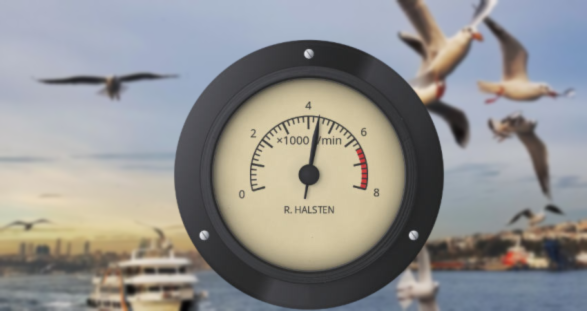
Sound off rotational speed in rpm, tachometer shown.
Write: 4400 rpm
